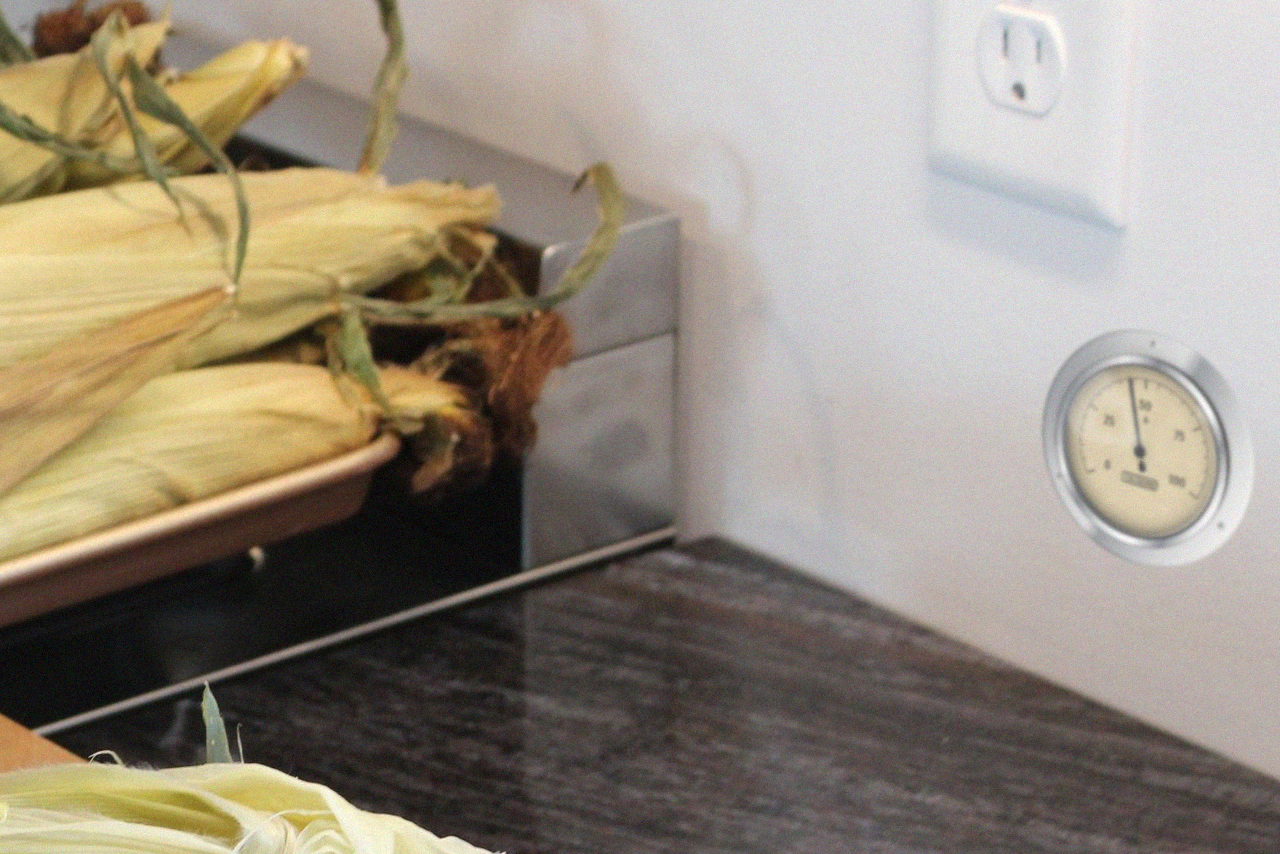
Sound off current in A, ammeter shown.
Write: 45 A
